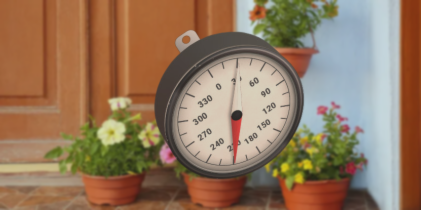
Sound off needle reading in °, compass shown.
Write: 210 °
